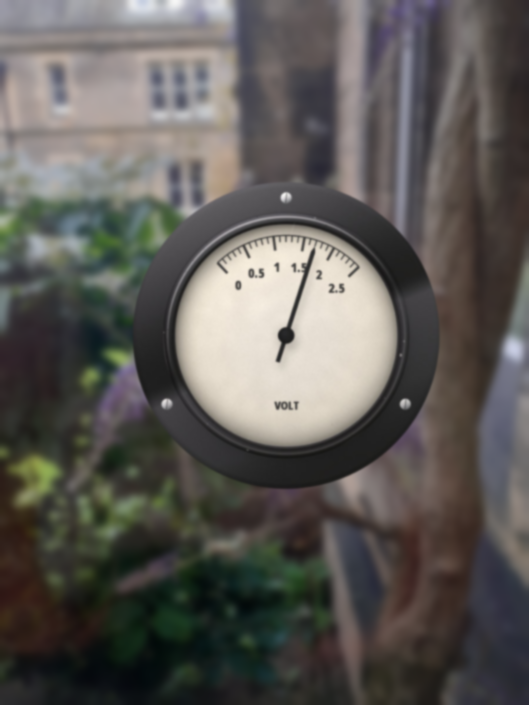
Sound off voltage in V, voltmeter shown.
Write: 1.7 V
